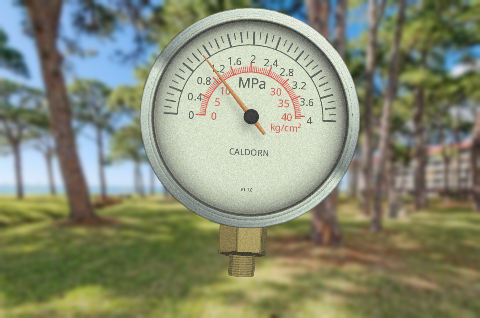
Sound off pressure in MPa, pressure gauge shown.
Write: 1.1 MPa
